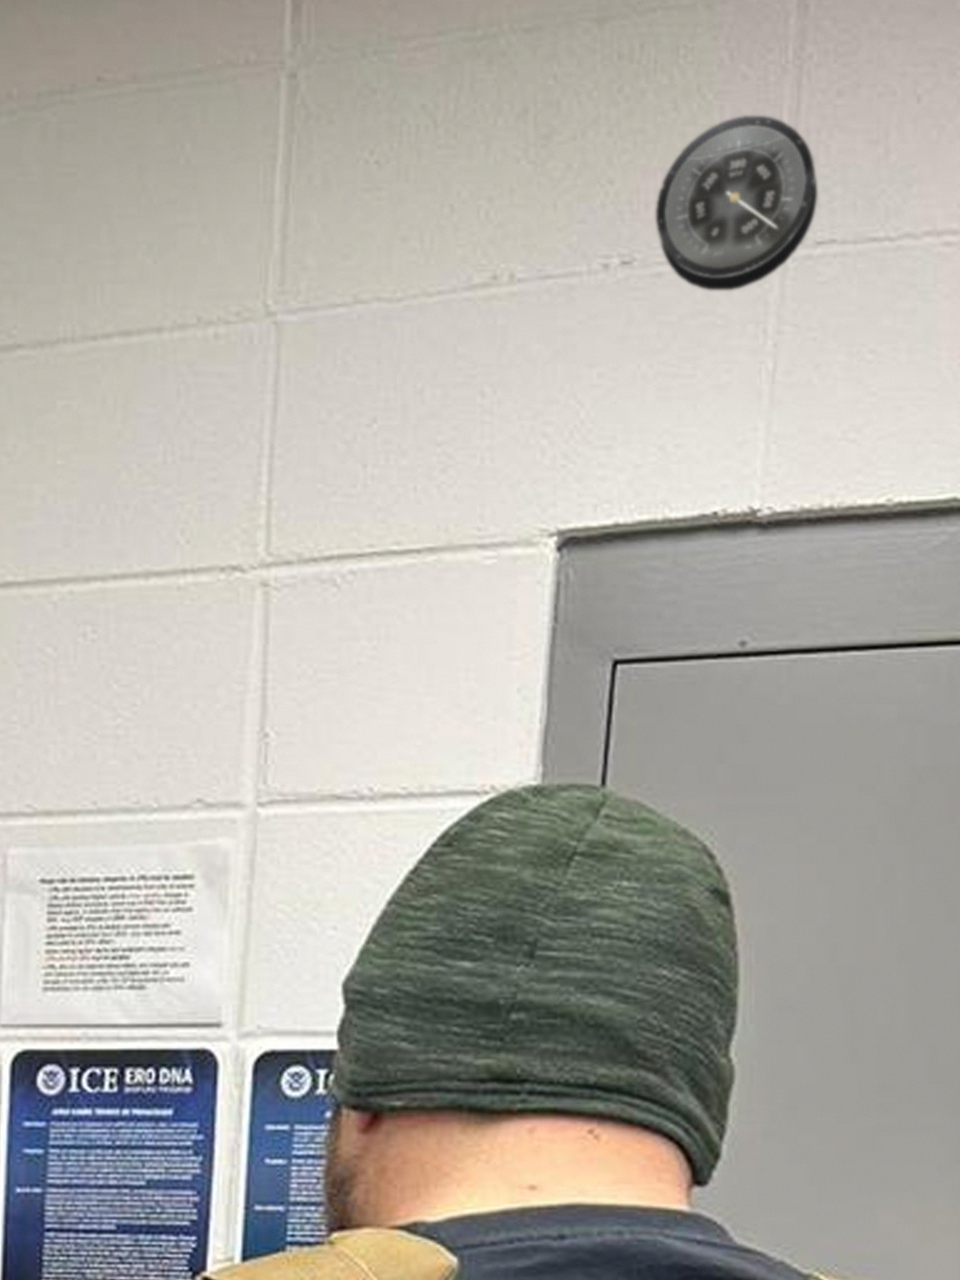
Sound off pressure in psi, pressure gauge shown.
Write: 560 psi
